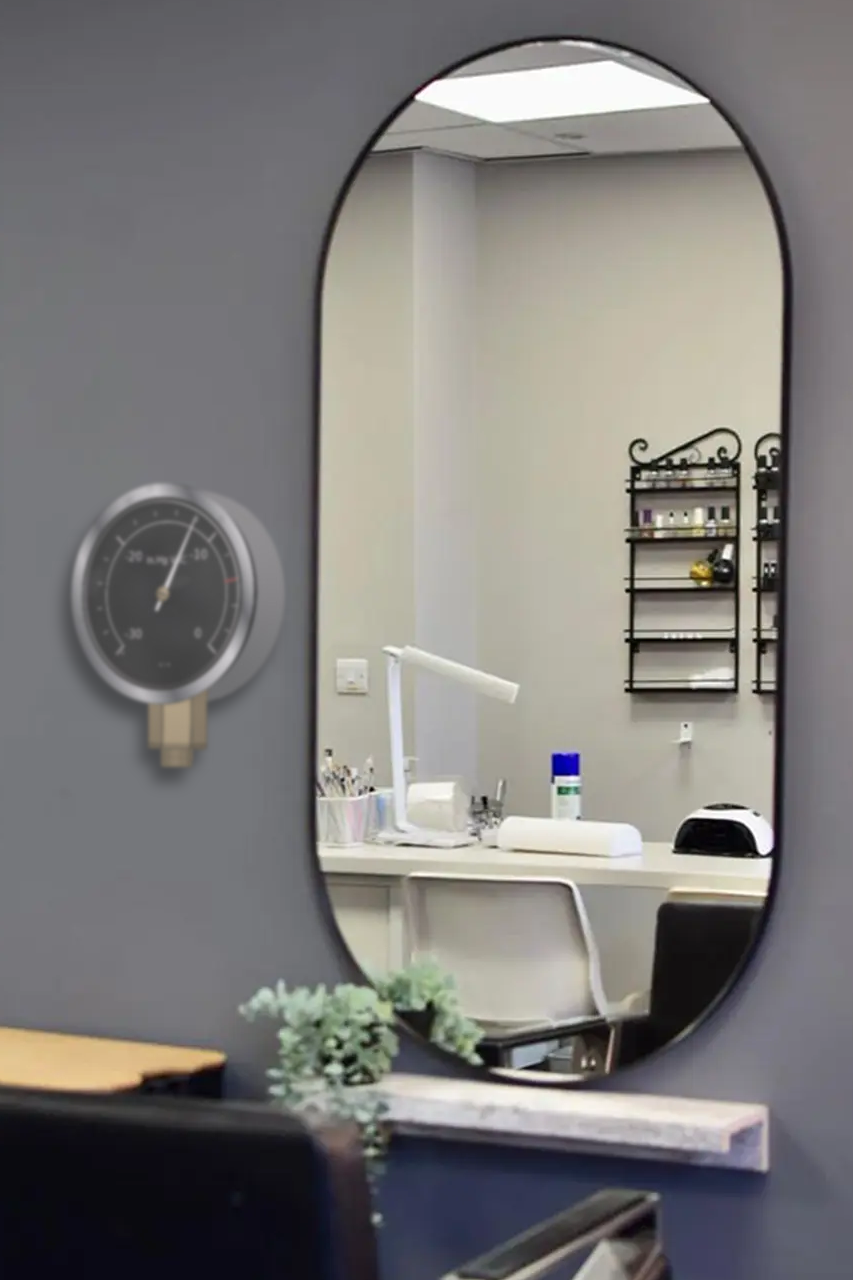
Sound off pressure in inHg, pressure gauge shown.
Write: -12 inHg
